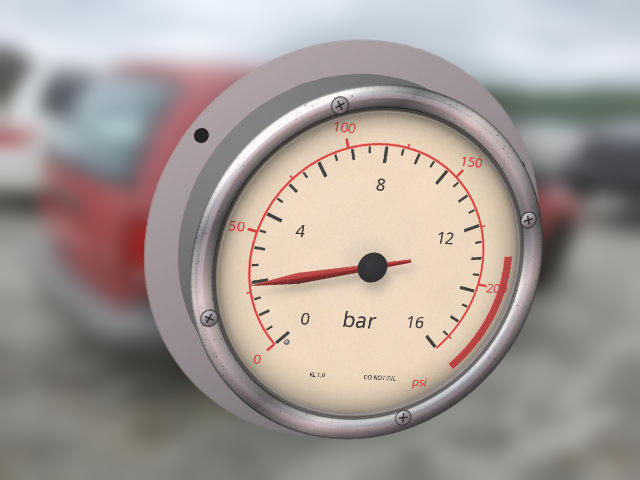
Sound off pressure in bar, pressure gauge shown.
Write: 2 bar
